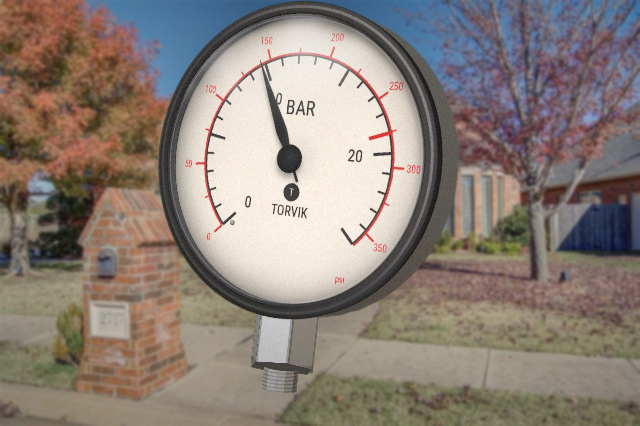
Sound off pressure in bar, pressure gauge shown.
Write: 10 bar
